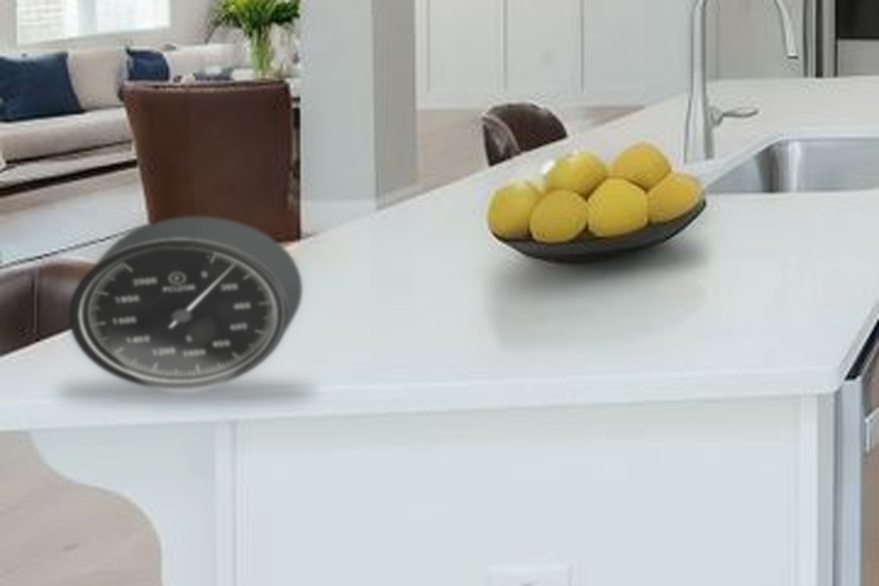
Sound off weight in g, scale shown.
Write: 100 g
